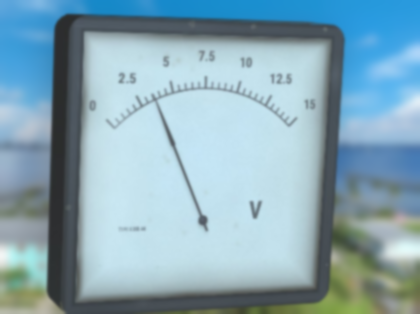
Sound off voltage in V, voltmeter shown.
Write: 3.5 V
